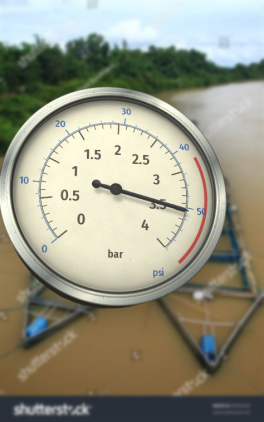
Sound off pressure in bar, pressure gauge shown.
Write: 3.5 bar
